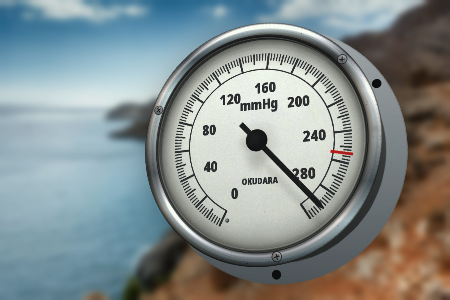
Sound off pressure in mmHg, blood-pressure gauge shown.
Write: 290 mmHg
